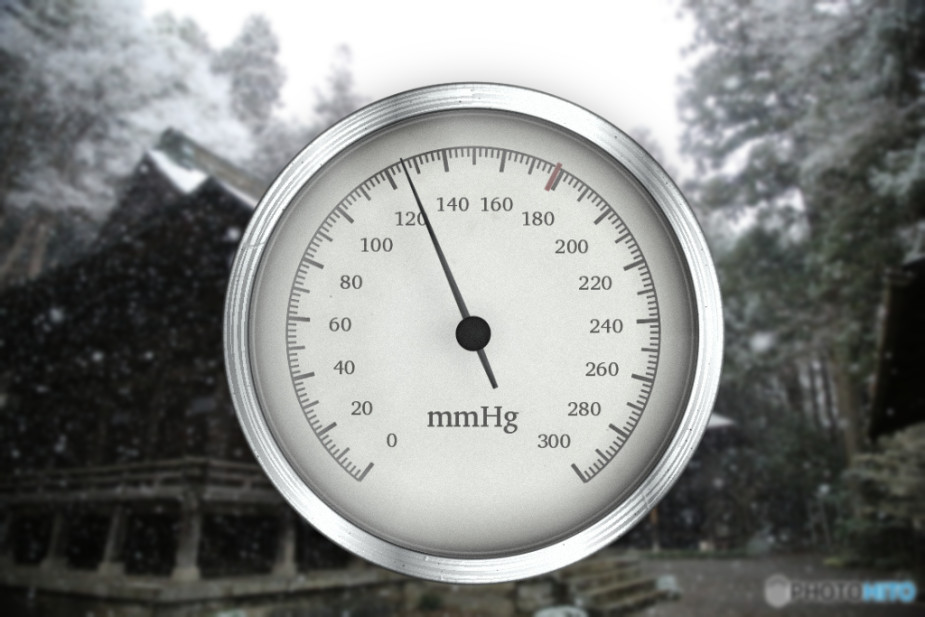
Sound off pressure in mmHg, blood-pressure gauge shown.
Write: 126 mmHg
